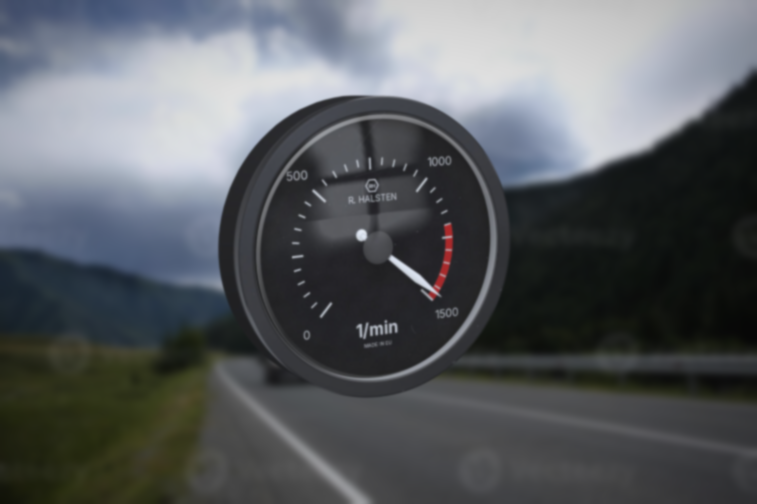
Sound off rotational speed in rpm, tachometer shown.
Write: 1475 rpm
